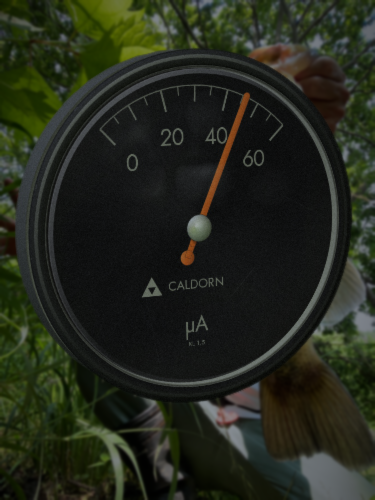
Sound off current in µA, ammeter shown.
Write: 45 µA
